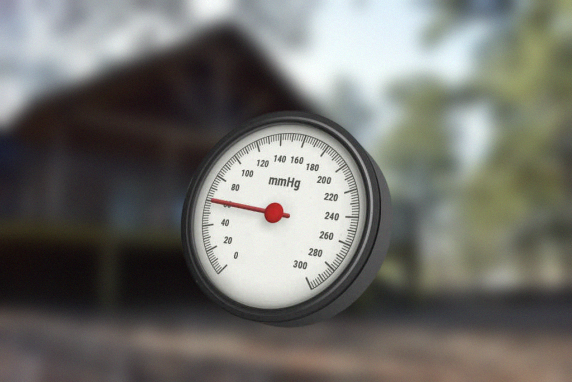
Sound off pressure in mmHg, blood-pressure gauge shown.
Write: 60 mmHg
